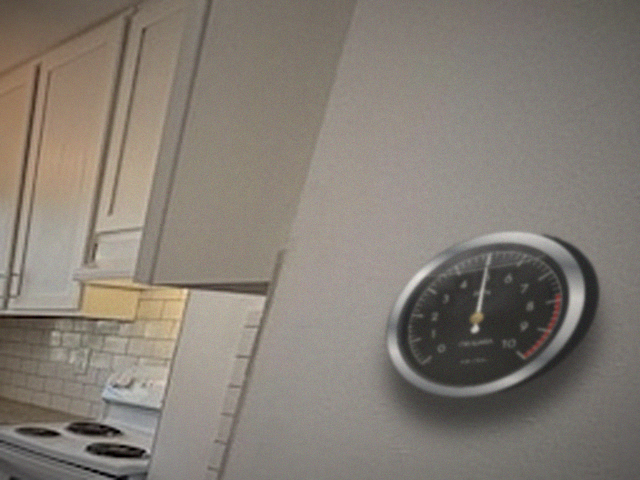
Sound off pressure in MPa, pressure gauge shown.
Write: 5 MPa
